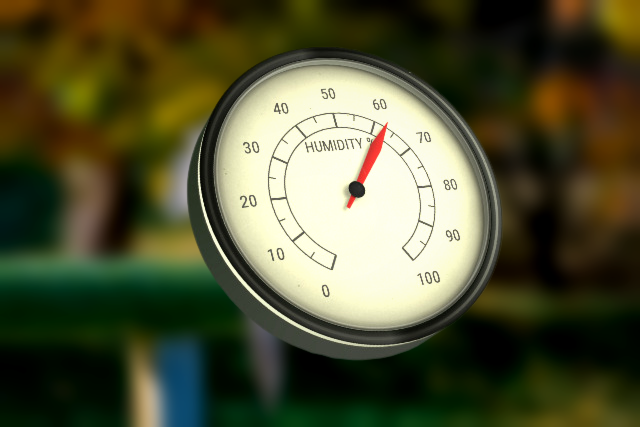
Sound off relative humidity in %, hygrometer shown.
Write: 62.5 %
